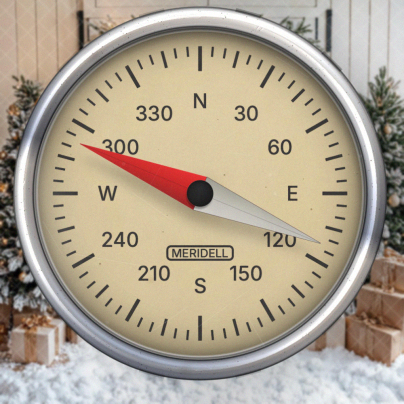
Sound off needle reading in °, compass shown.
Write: 292.5 °
